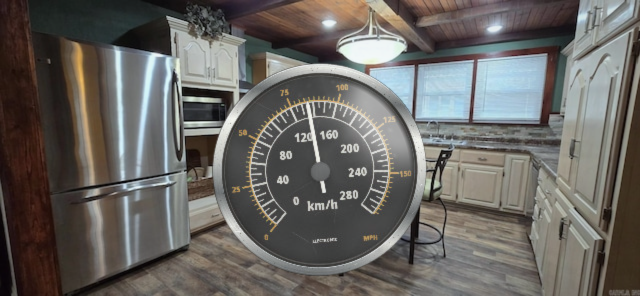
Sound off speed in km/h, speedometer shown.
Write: 135 km/h
